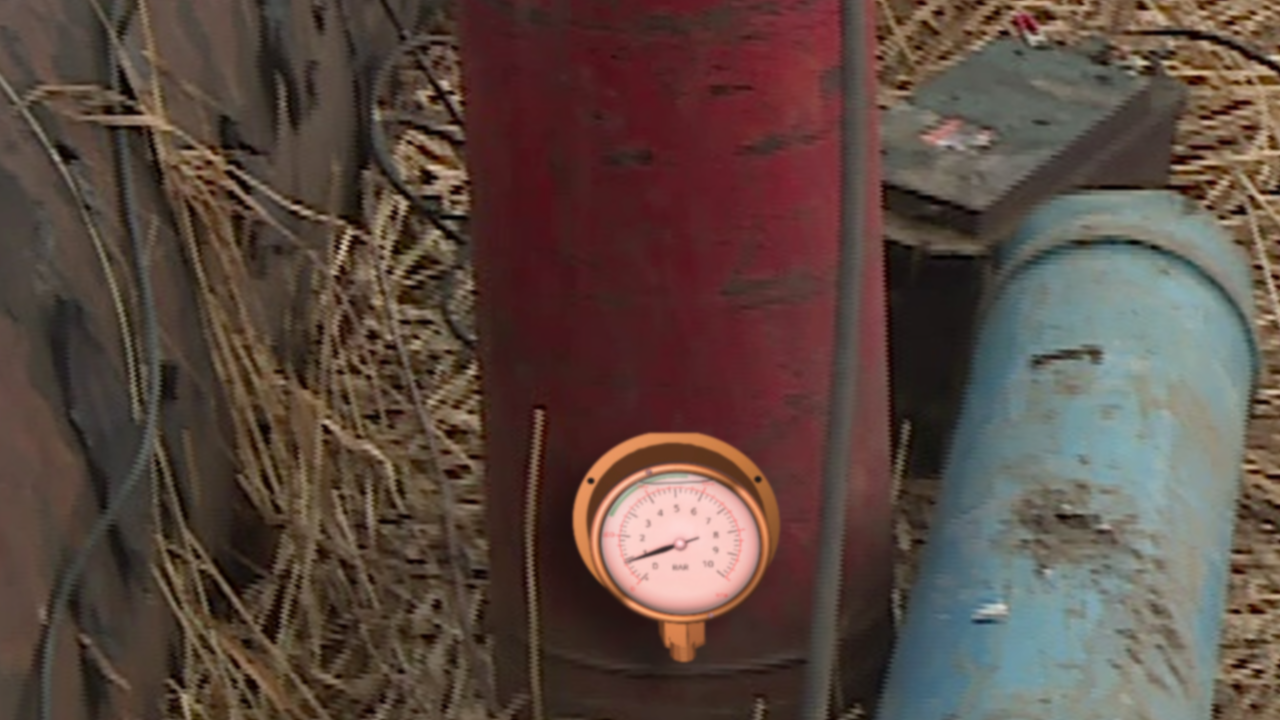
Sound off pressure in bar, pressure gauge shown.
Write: 1 bar
